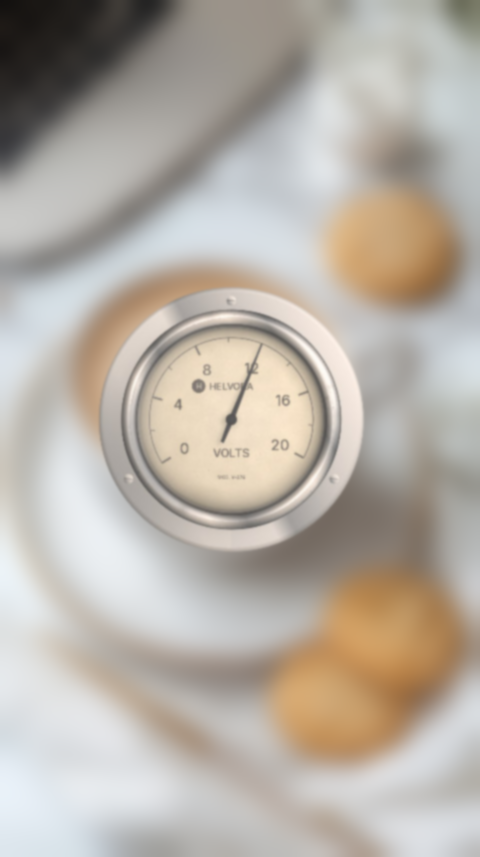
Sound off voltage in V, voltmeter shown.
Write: 12 V
